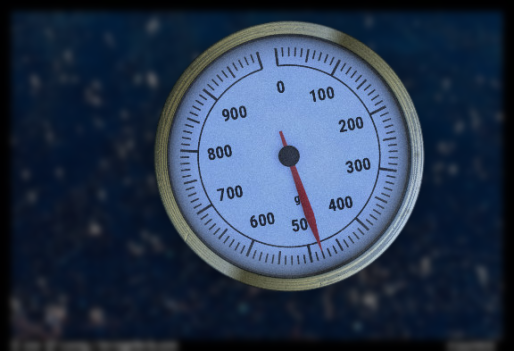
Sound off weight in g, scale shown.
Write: 480 g
